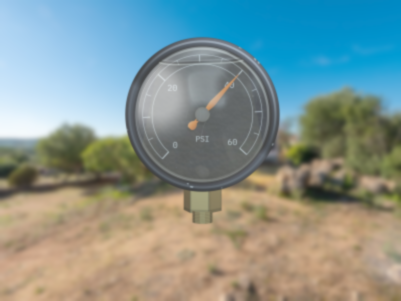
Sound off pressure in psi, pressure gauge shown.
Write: 40 psi
